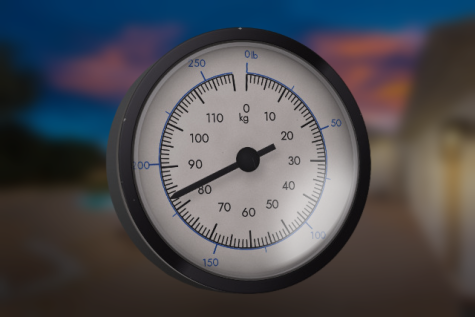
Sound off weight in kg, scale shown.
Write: 83 kg
